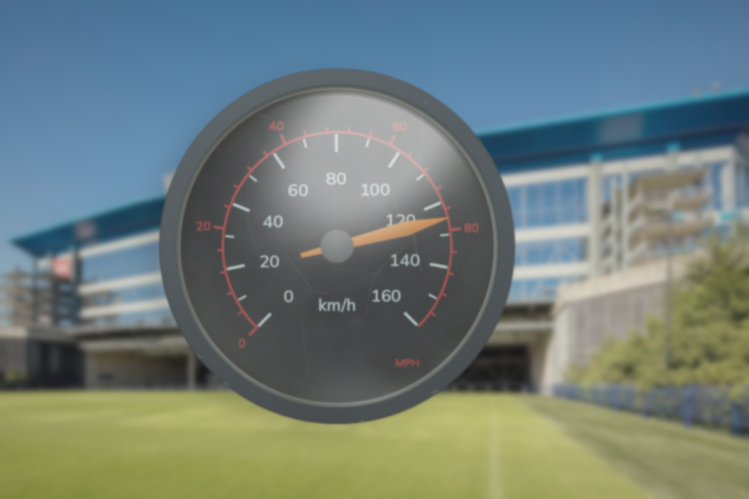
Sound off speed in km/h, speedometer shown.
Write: 125 km/h
